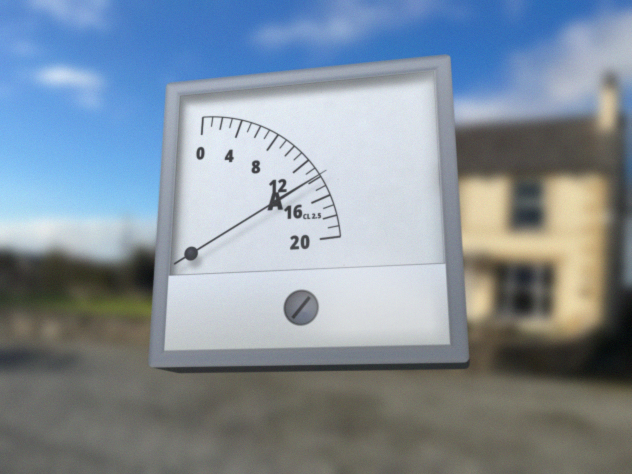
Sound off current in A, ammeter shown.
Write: 14 A
